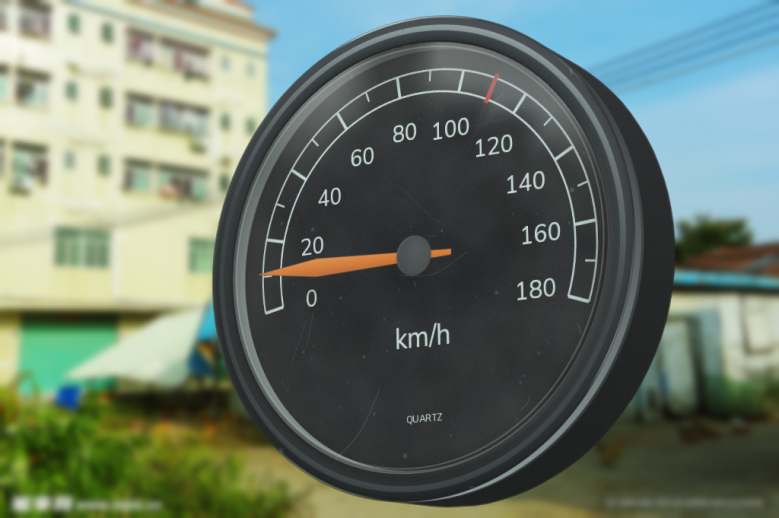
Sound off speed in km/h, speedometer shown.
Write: 10 km/h
